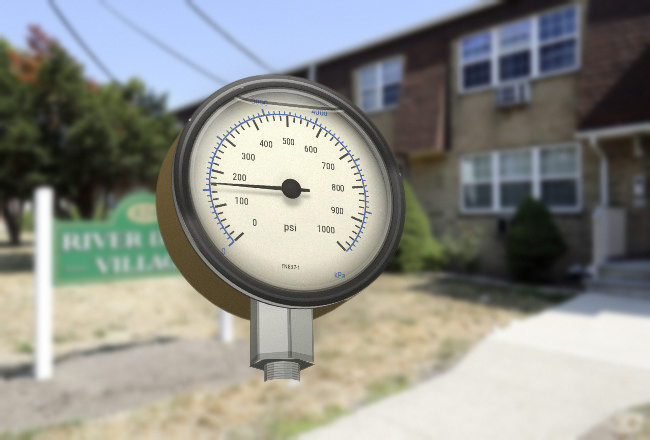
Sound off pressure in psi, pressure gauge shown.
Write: 160 psi
